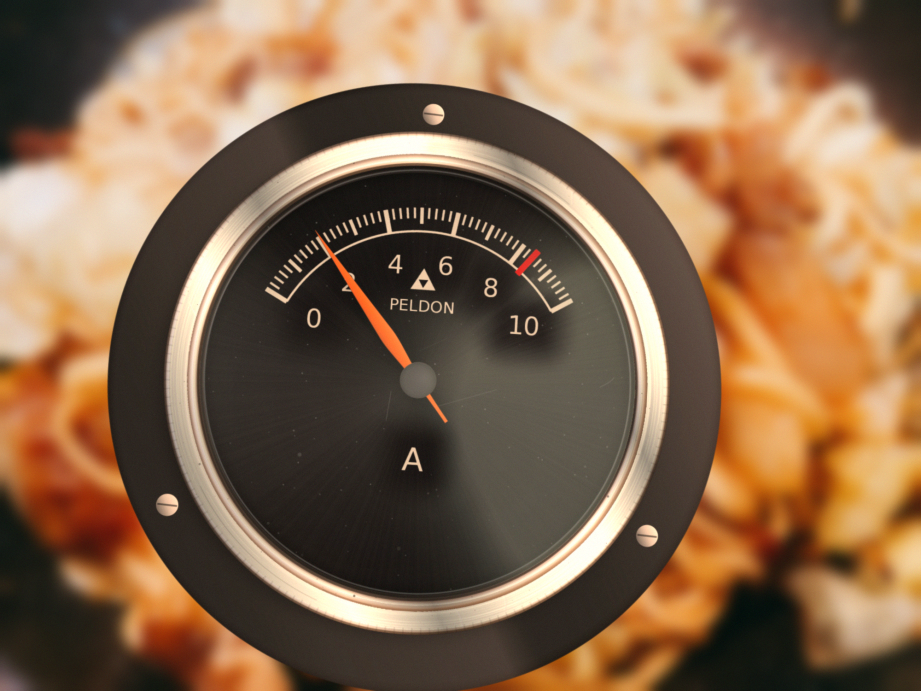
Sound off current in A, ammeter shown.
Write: 2 A
